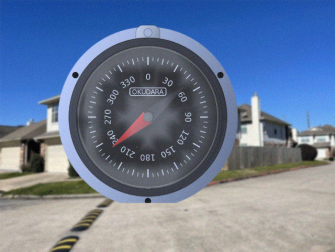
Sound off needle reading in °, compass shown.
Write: 230 °
